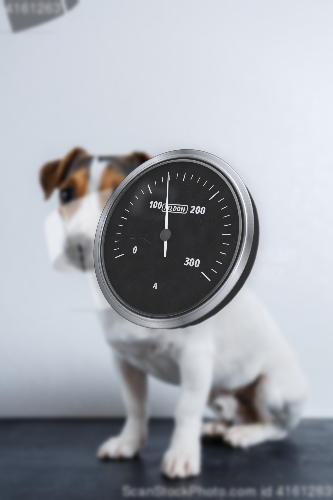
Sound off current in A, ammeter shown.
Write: 130 A
